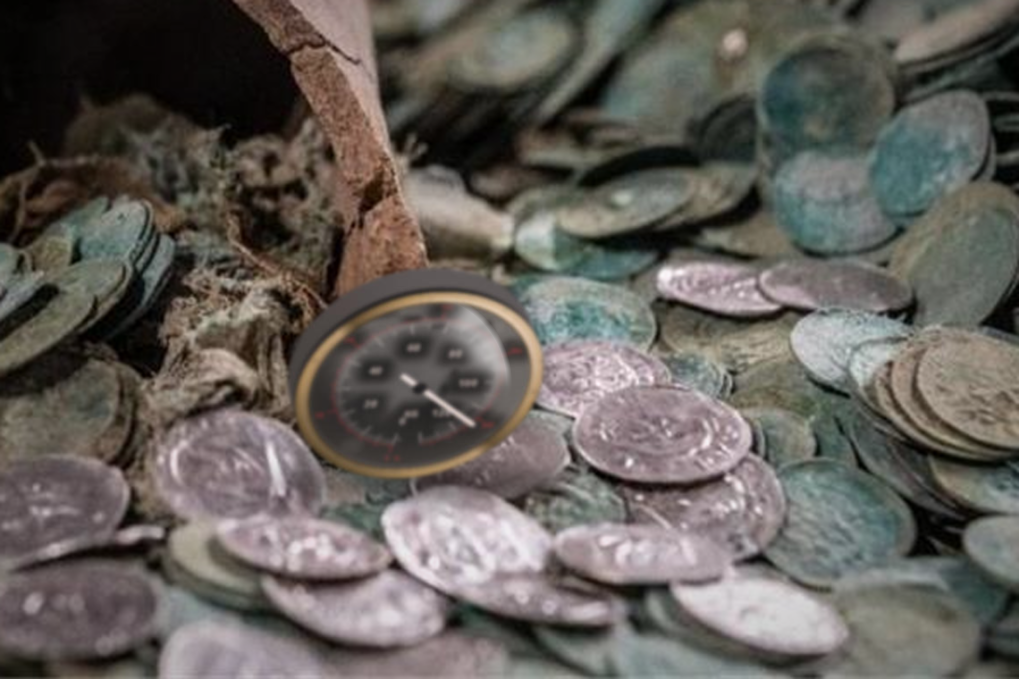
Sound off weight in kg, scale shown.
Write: 115 kg
